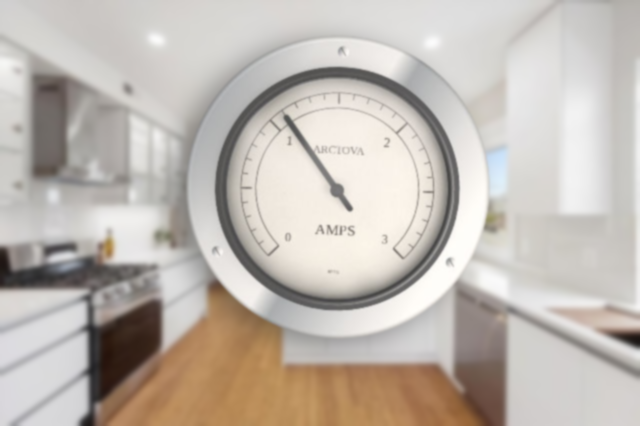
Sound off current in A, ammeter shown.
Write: 1.1 A
